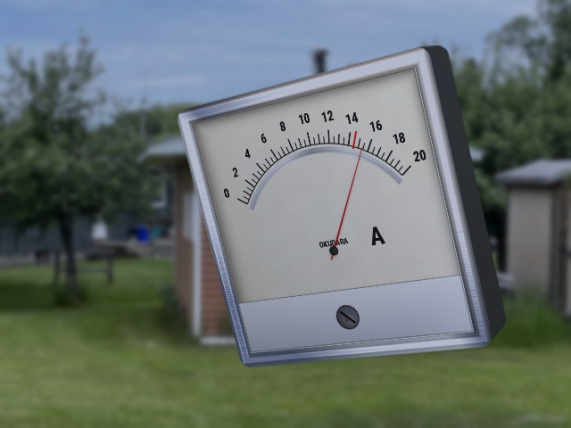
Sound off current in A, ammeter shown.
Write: 15.5 A
